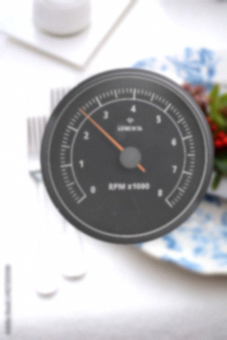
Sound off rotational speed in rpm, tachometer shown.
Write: 2500 rpm
